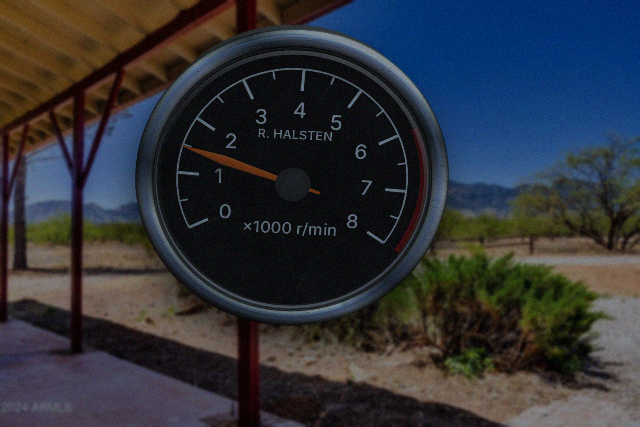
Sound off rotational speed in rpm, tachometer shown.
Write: 1500 rpm
